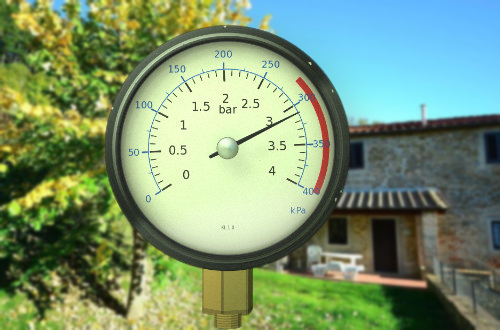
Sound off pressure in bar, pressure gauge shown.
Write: 3.1 bar
